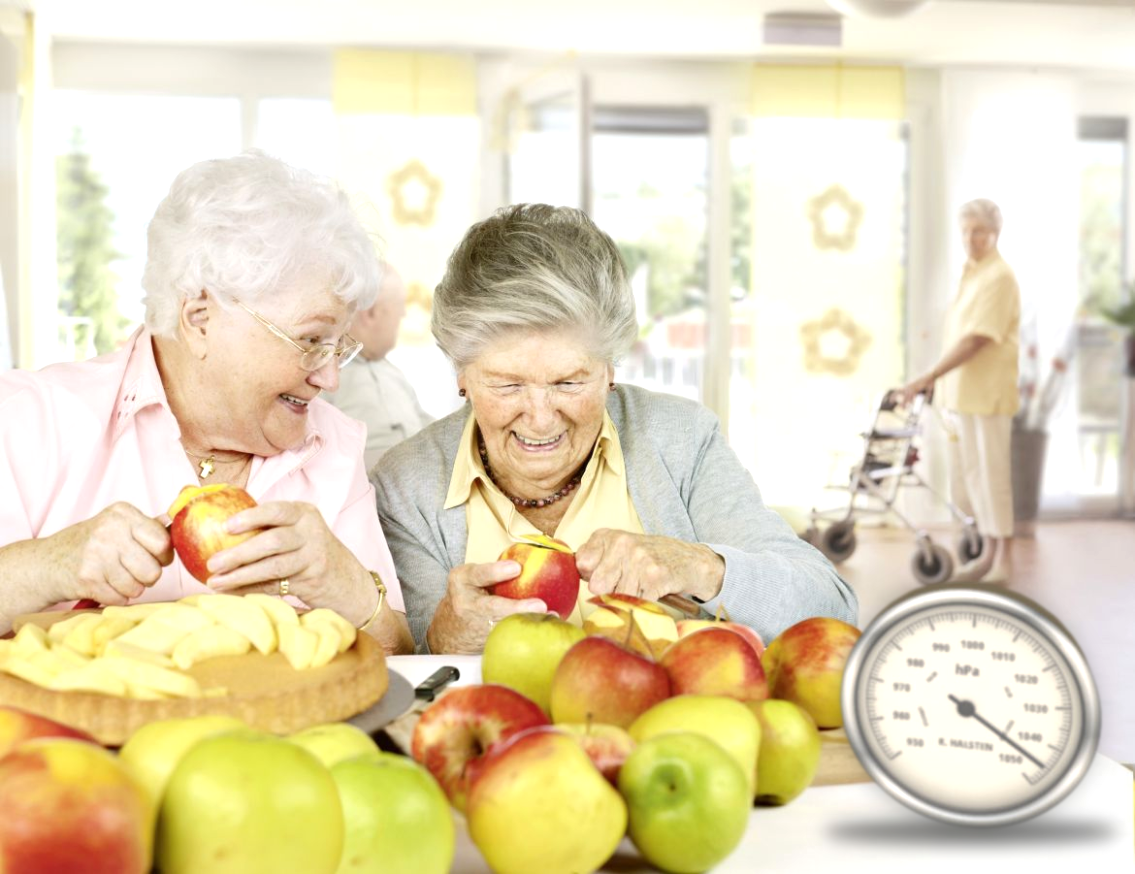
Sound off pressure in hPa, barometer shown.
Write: 1045 hPa
